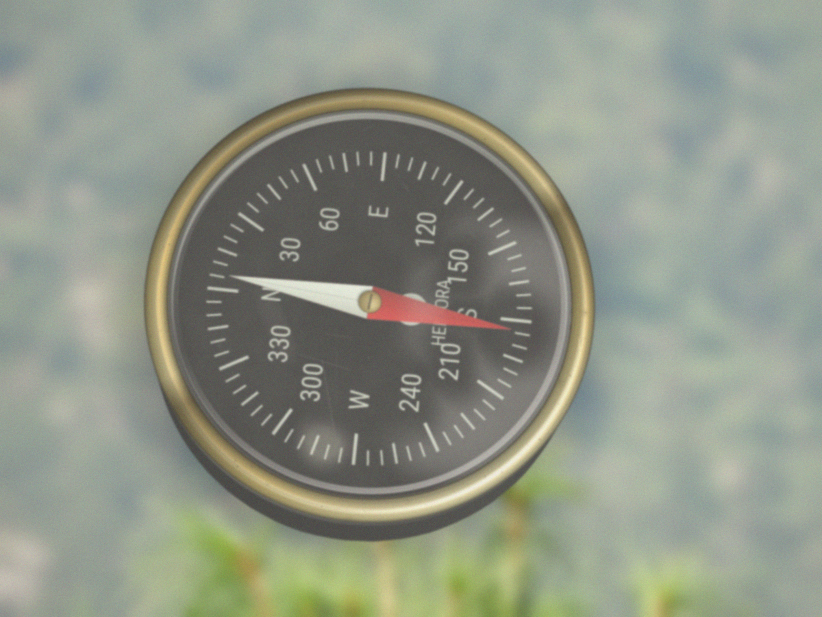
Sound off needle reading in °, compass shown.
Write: 185 °
